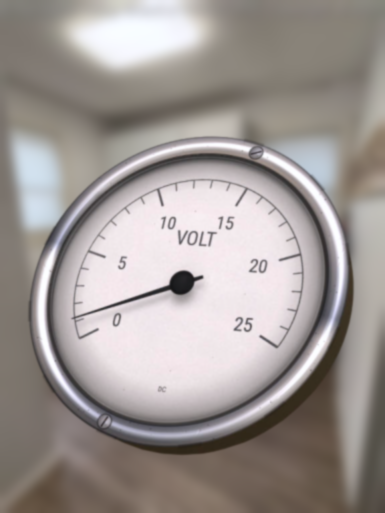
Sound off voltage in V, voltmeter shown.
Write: 1 V
